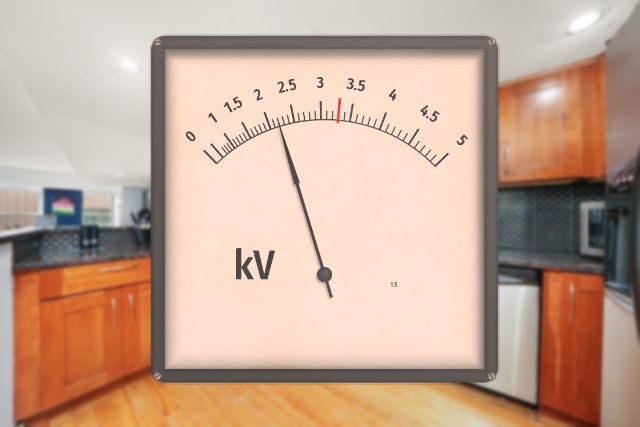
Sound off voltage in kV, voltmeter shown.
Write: 2.2 kV
